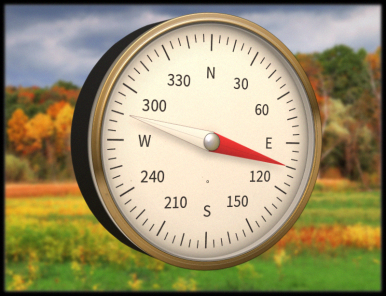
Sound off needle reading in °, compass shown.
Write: 105 °
